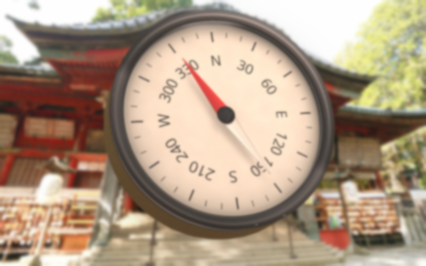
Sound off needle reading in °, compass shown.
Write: 330 °
